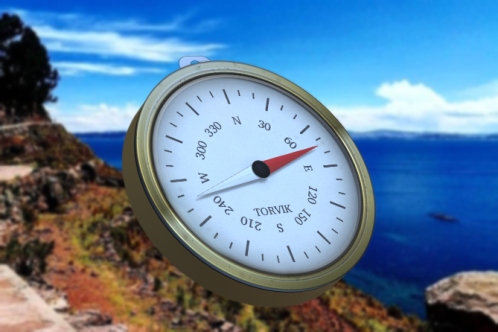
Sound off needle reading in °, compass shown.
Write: 75 °
